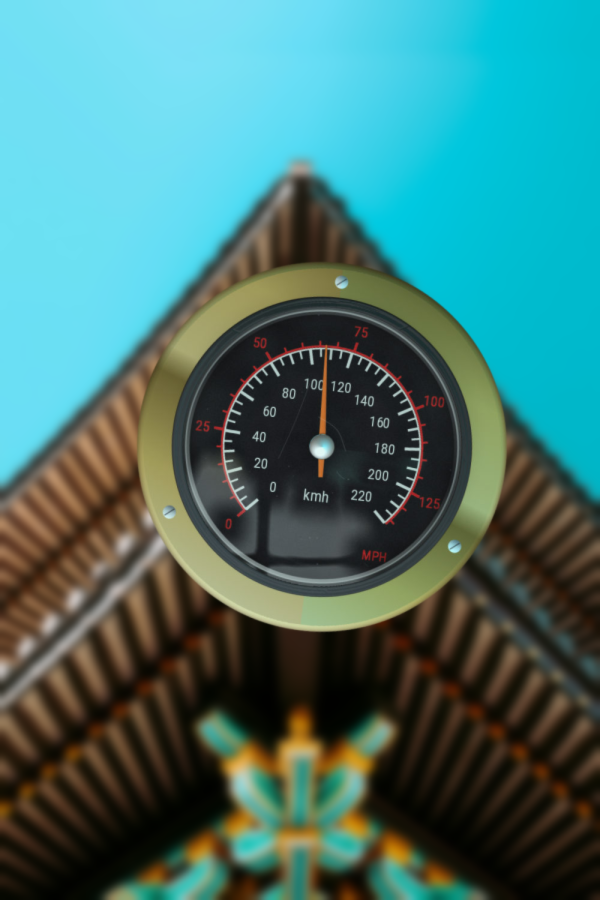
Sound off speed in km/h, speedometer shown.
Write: 107.5 km/h
